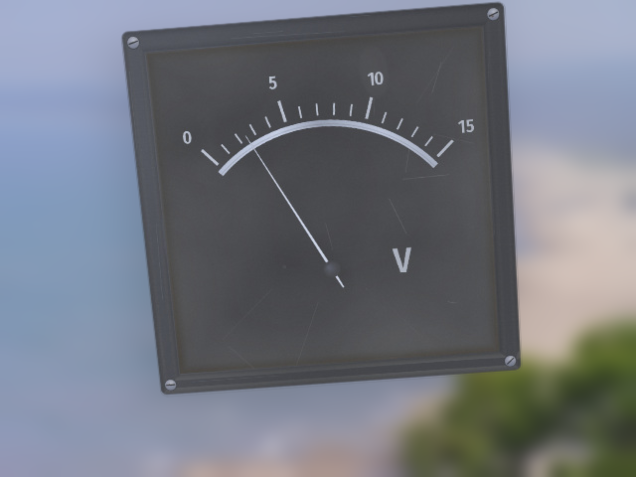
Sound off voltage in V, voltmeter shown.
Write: 2.5 V
